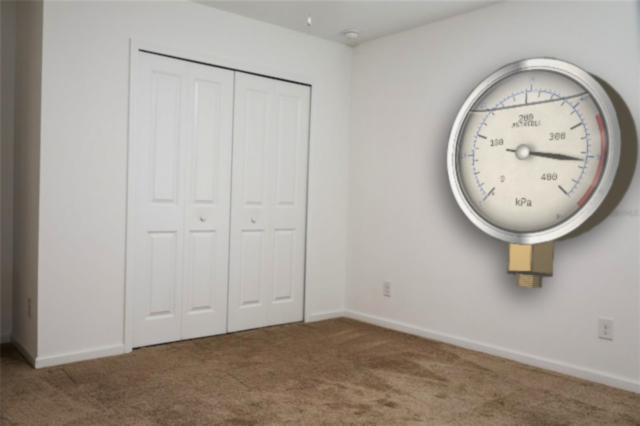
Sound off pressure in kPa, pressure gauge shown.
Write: 350 kPa
